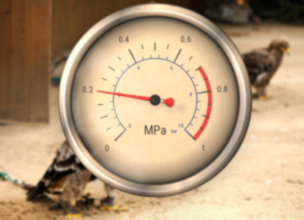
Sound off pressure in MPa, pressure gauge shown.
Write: 0.2 MPa
